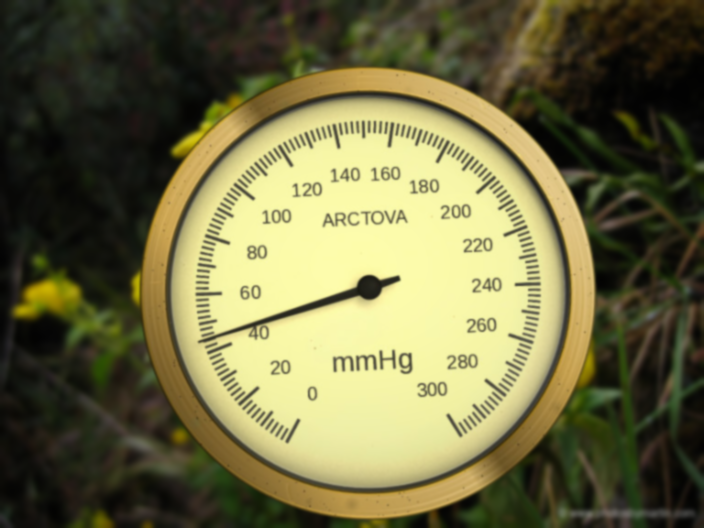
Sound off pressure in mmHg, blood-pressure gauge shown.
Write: 44 mmHg
